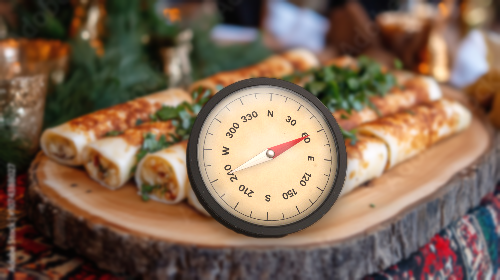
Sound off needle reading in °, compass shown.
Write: 60 °
